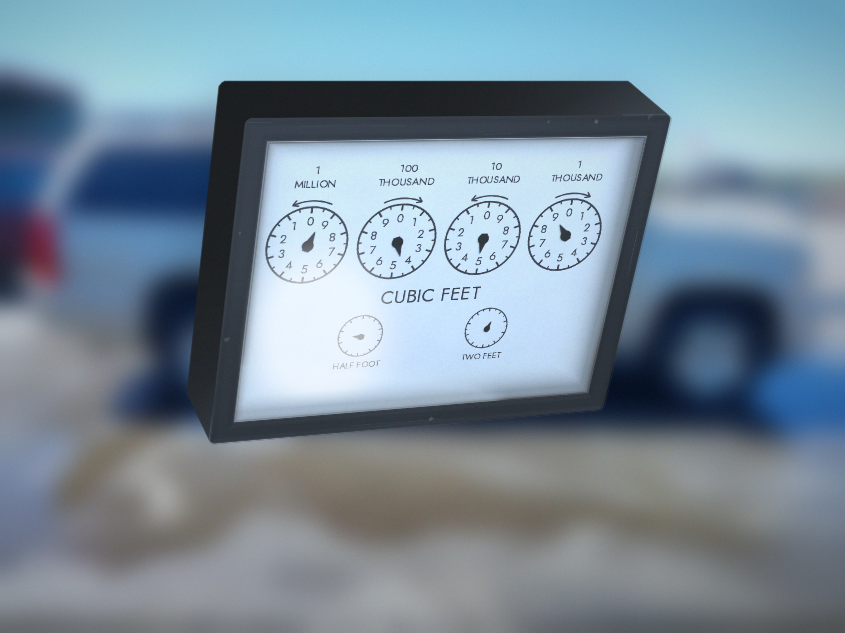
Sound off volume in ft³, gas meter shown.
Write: 944900 ft³
